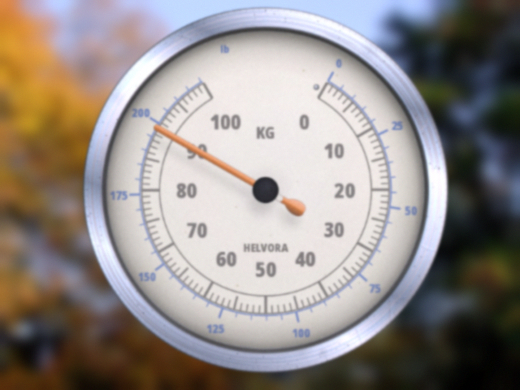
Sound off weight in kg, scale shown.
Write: 90 kg
